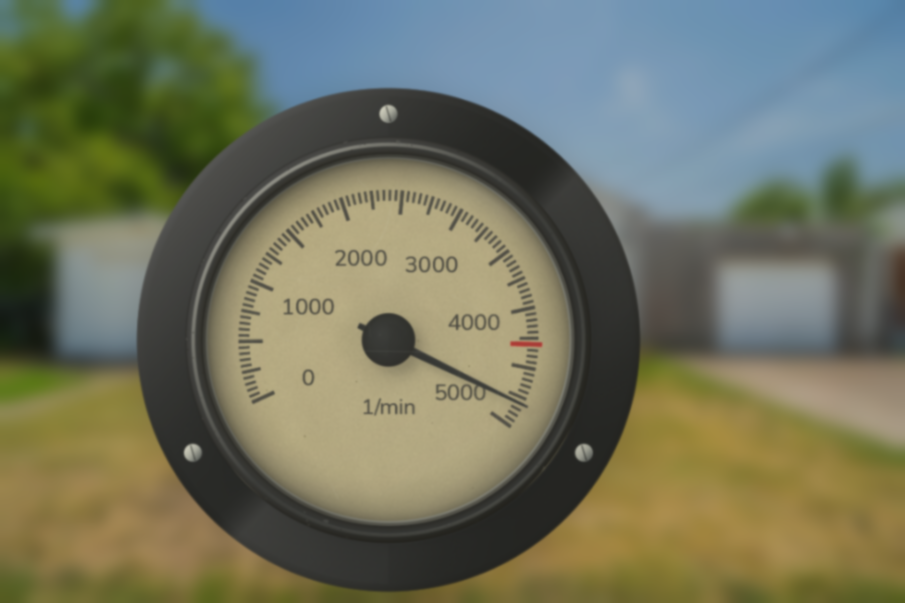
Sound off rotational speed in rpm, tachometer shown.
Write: 4800 rpm
